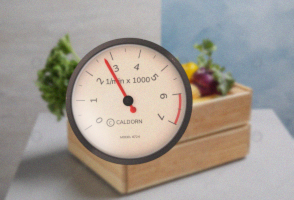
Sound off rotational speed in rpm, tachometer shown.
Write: 2750 rpm
